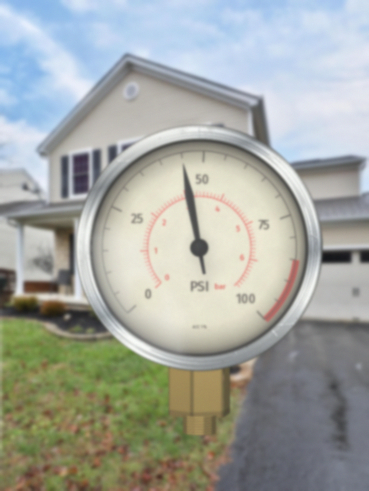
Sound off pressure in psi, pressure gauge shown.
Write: 45 psi
